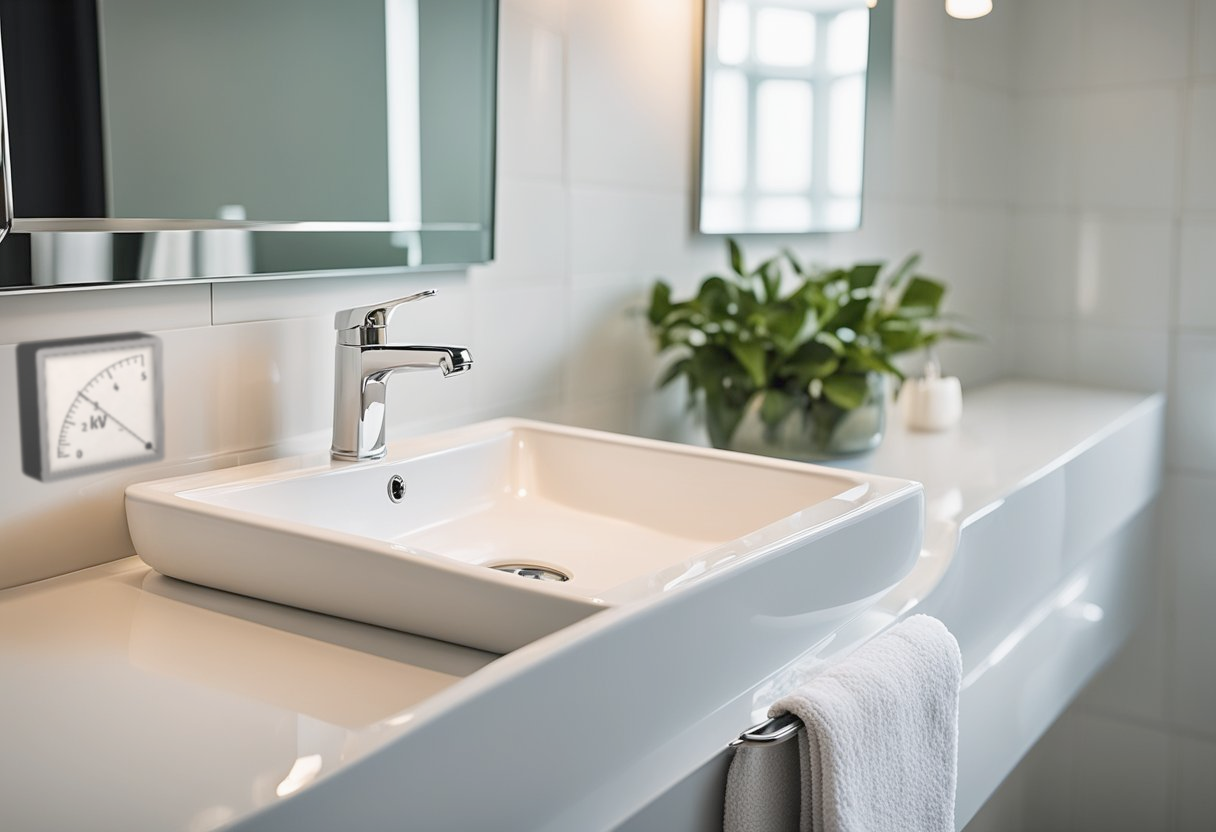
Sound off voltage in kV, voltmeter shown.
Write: 3 kV
